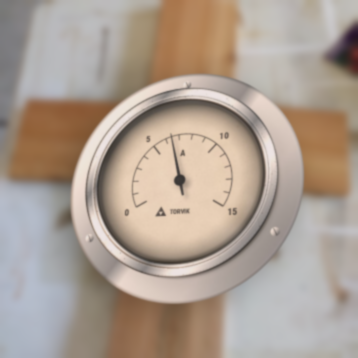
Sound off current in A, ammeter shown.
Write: 6.5 A
